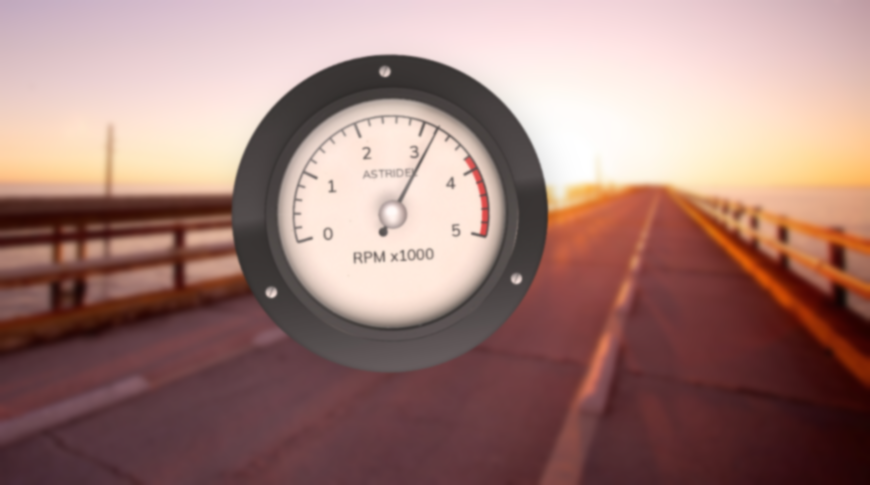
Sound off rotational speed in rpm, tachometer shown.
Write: 3200 rpm
